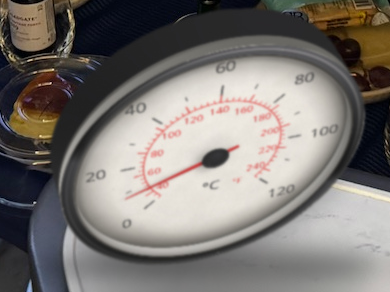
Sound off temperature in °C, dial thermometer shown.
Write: 10 °C
